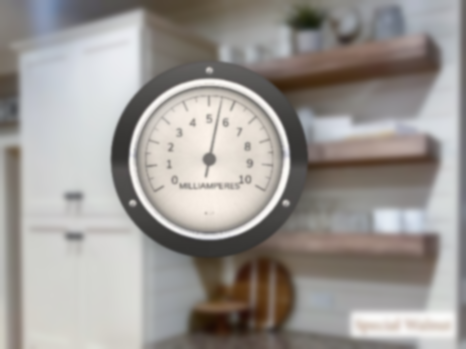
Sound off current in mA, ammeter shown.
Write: 5.5 mA
